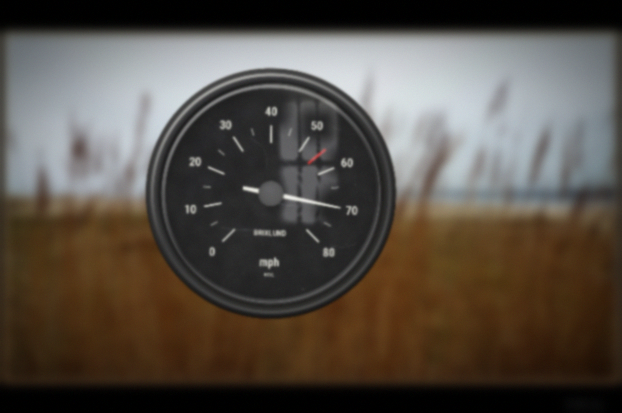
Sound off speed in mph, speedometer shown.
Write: 70 mph
